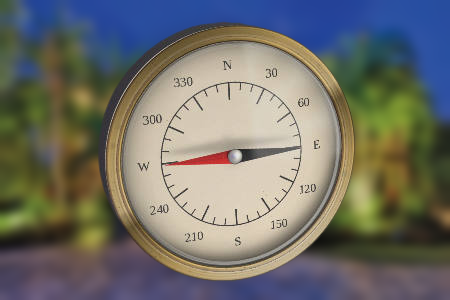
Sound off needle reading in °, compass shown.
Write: 270 °
